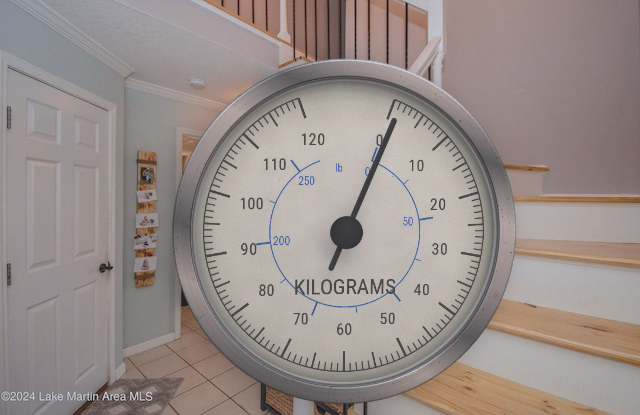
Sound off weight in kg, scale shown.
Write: 1 kg
